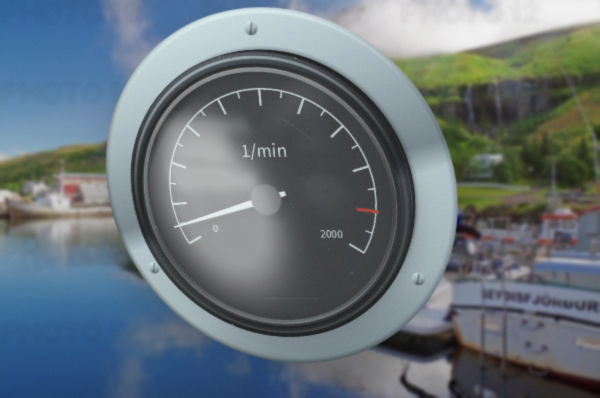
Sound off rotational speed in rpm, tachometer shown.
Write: 100 rpm
